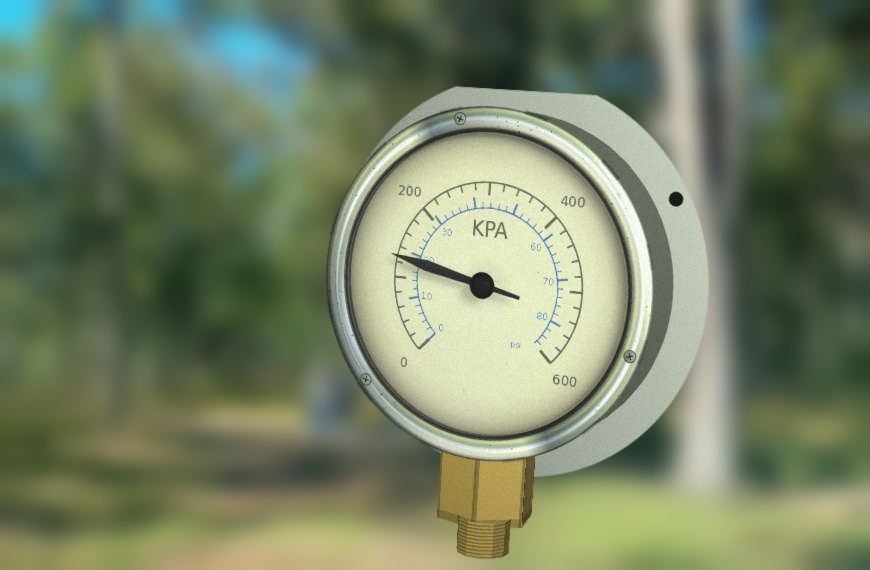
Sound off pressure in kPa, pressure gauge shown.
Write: 130 kPa
